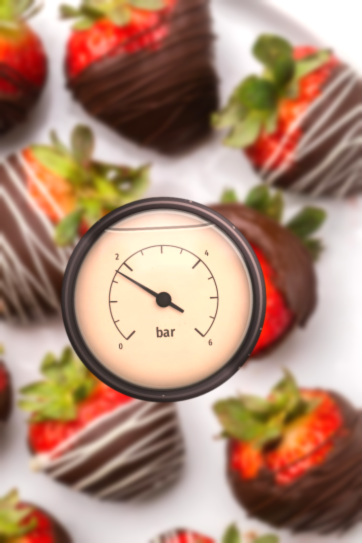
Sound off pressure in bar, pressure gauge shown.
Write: 1.75 bar
